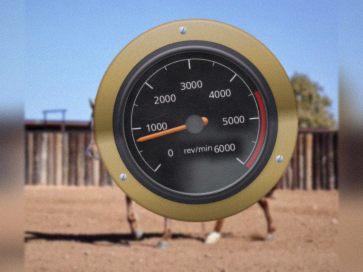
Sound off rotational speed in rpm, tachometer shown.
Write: 750 rpm
